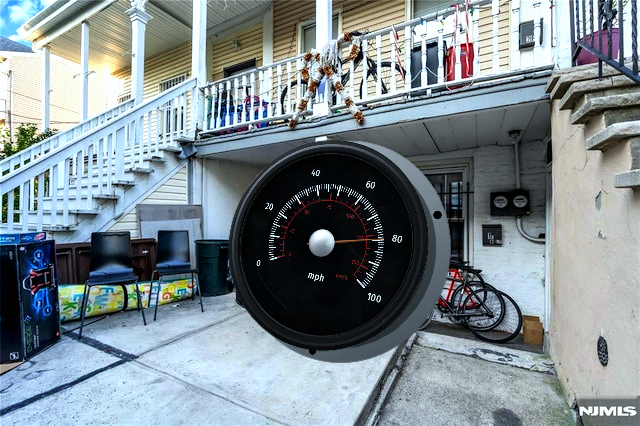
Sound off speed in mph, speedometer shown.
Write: 80 mph
